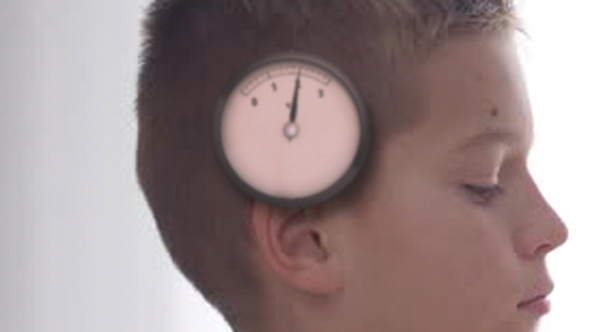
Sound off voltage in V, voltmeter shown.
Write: 2 V
